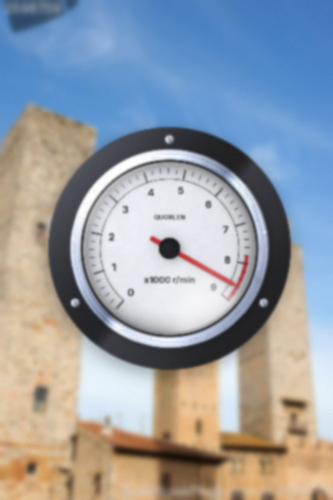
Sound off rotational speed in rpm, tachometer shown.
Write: 8600 rpm
